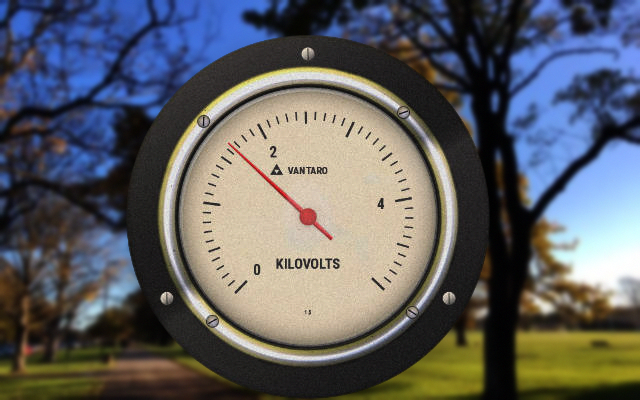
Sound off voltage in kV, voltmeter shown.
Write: 1.65 kV
